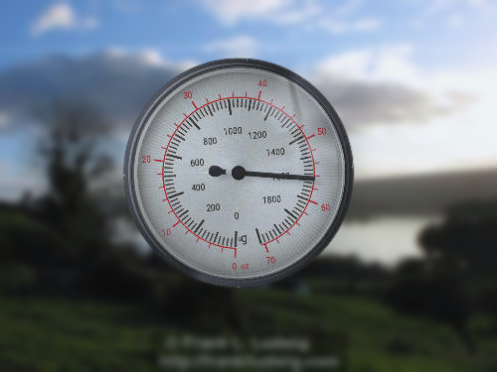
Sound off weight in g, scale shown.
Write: 1600 g
